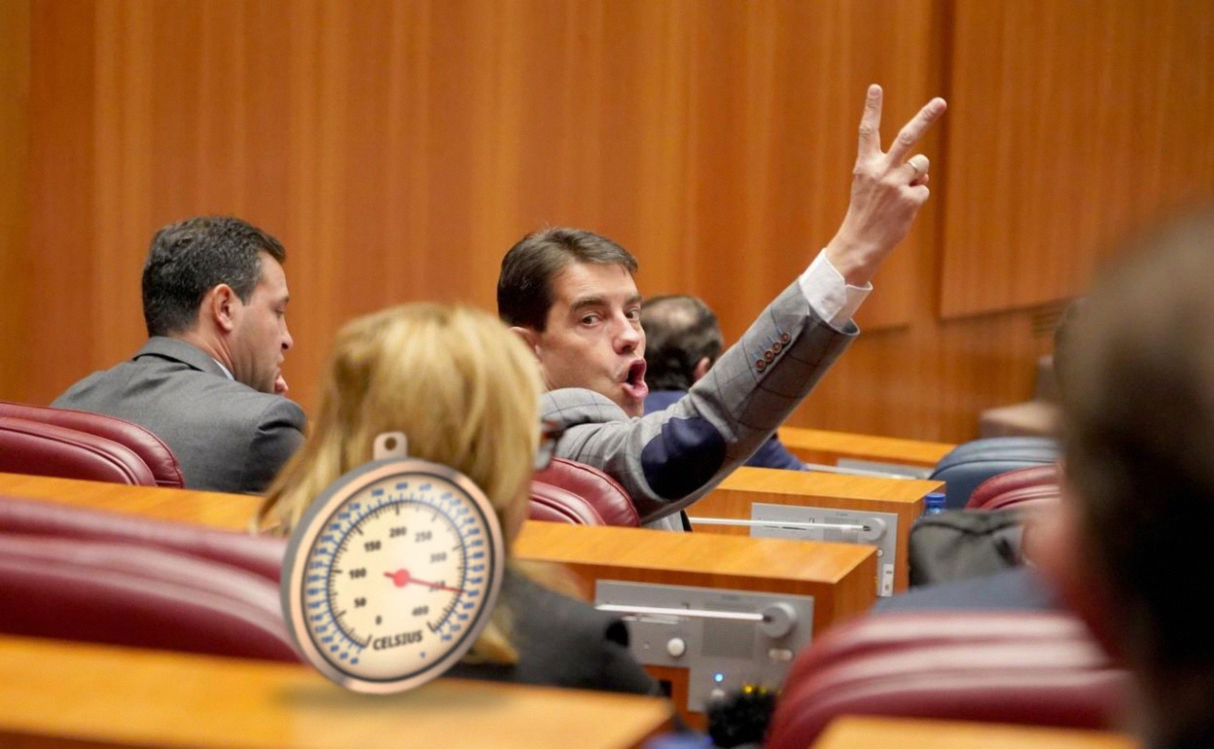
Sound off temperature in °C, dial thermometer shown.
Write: 350 °C
